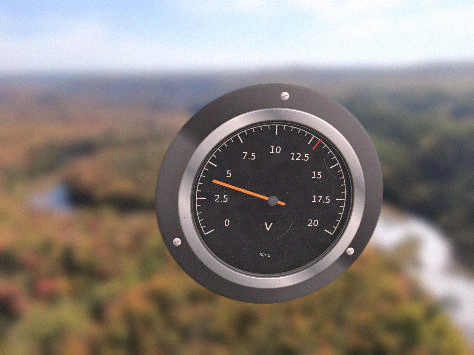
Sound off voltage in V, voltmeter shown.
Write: 4 V
